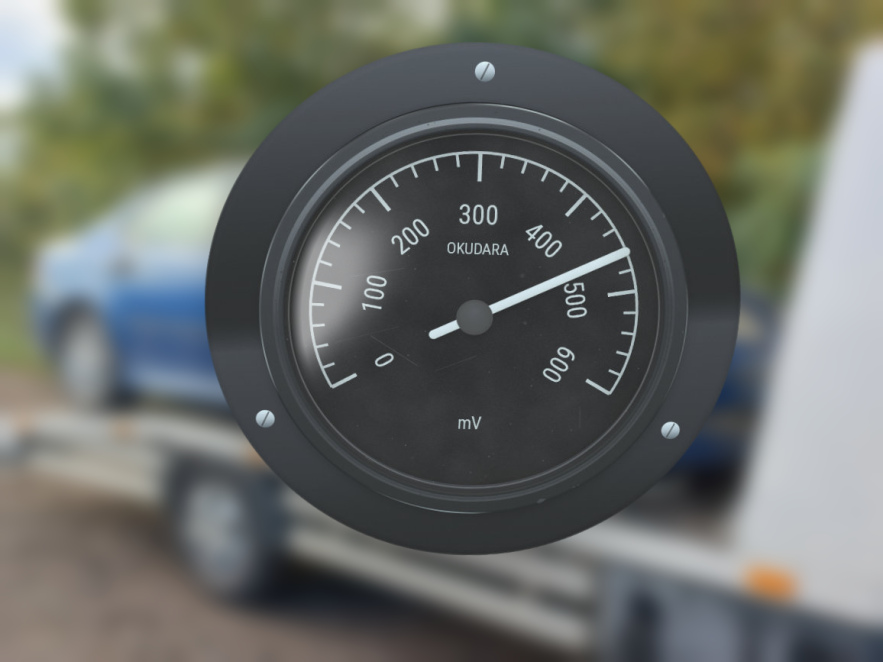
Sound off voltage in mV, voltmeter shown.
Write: 460 mV
